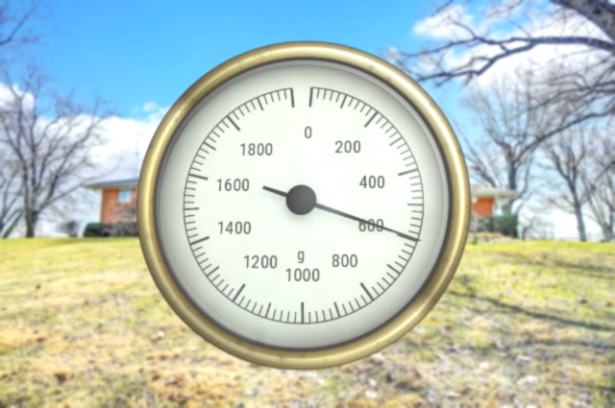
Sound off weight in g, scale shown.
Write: 600 g
